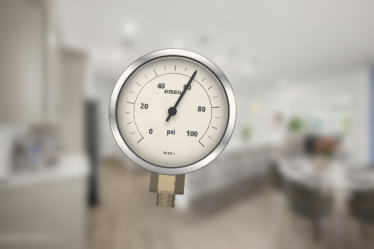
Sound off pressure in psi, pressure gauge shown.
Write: 60 psi
